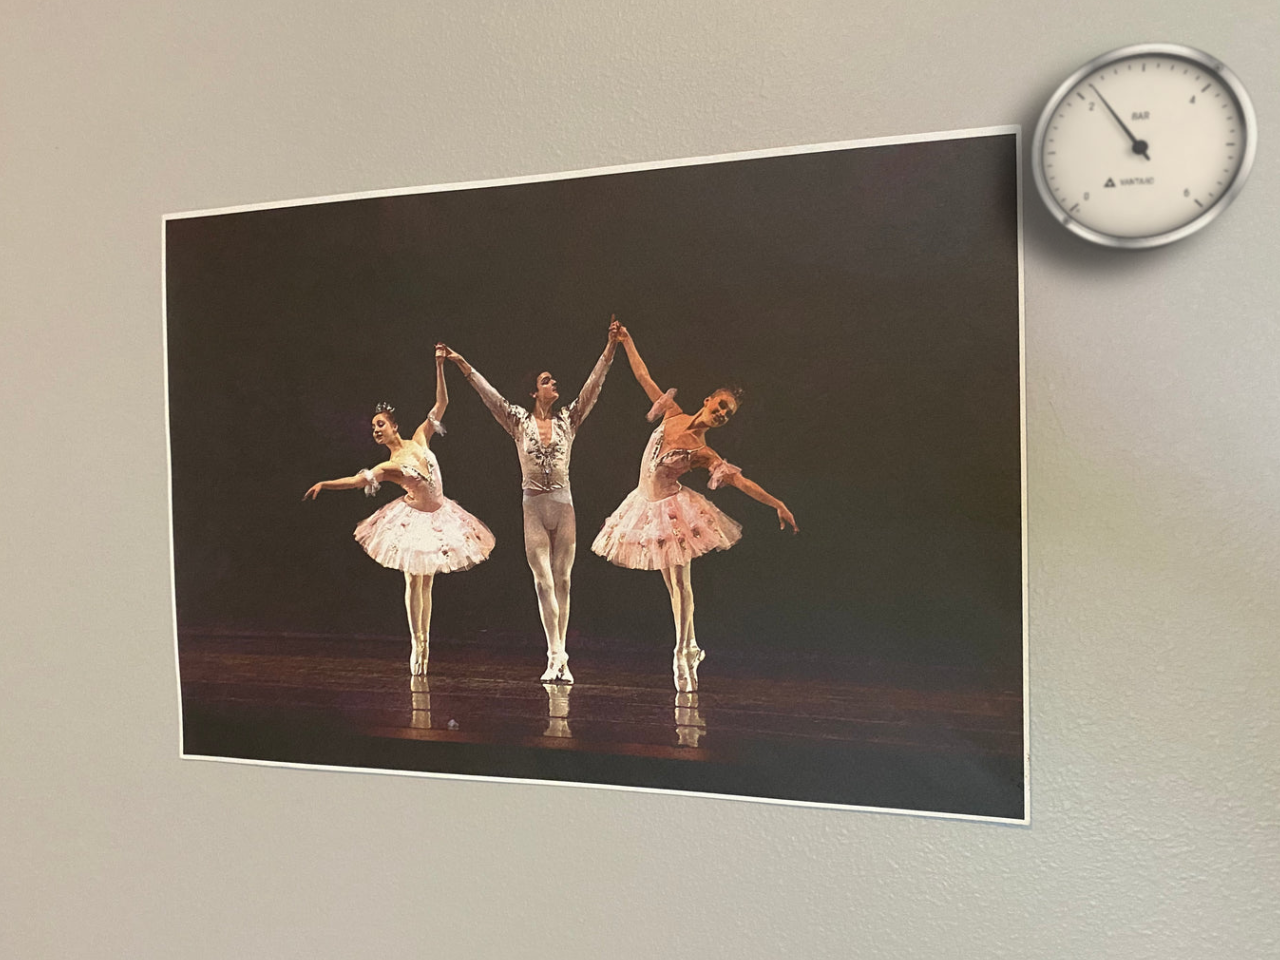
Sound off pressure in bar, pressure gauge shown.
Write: 2.2 bar
